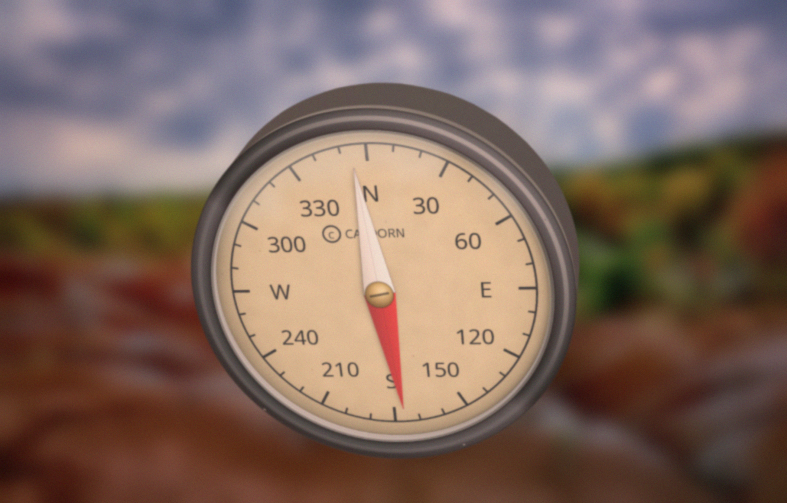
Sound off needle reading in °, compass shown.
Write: 175 °
